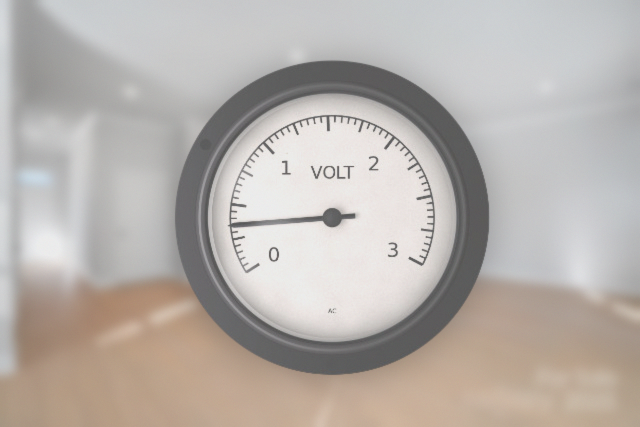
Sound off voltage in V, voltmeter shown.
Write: 0.35 V
